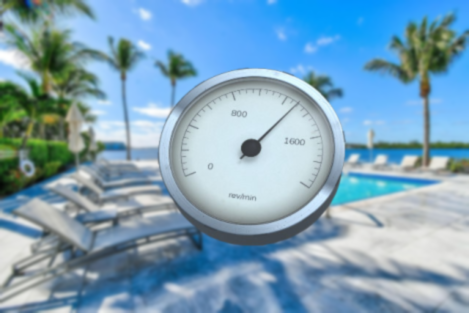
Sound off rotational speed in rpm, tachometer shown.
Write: 1300 rpm
